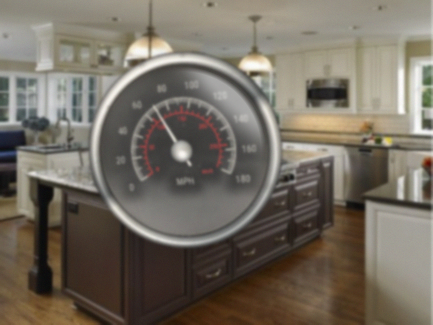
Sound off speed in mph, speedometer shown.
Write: 70 mph
